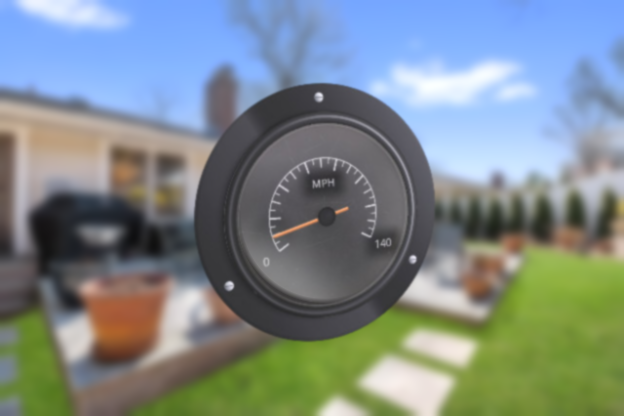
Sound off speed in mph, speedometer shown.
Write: 10 mph
